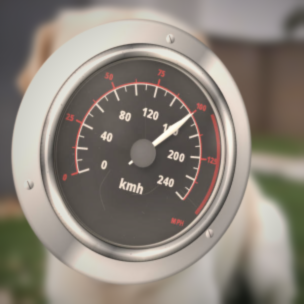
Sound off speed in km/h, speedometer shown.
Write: 160 km/h
